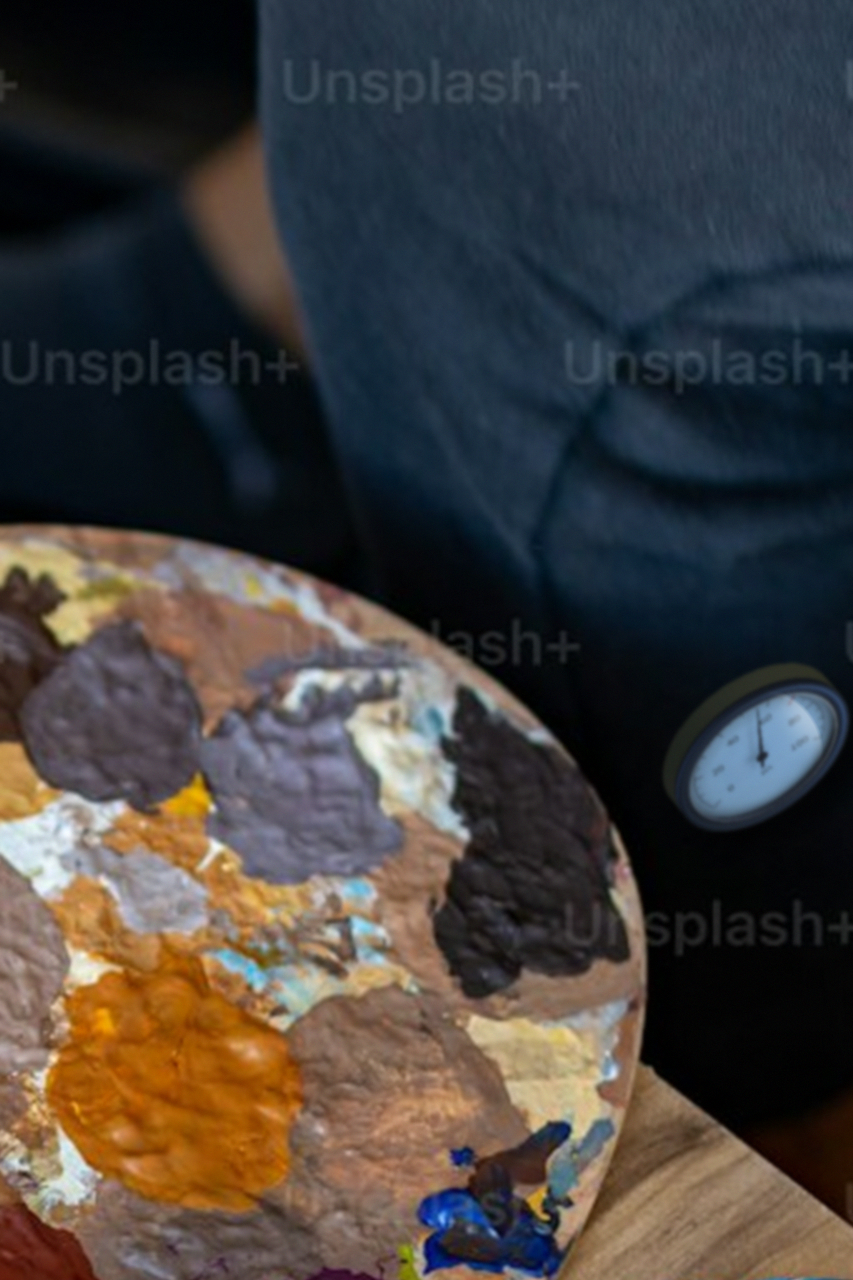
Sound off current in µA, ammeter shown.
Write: 55 µA
